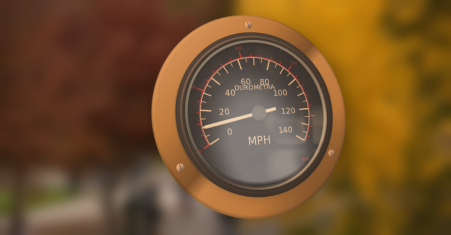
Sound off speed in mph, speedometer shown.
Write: 10 mph
